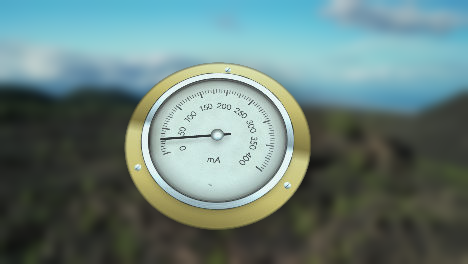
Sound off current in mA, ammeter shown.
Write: 25 mA
